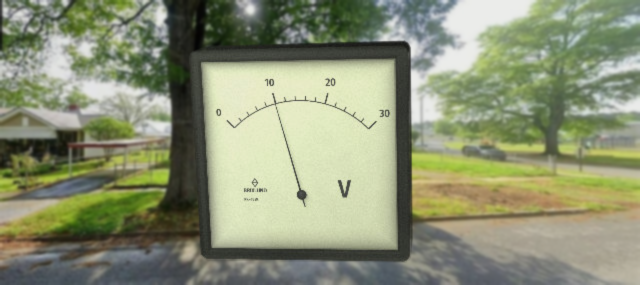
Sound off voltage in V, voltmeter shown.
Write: 10 V
